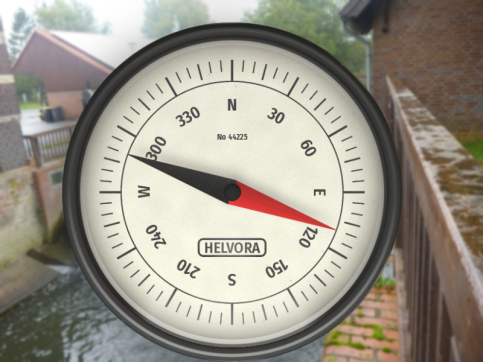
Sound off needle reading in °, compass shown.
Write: 110 °
